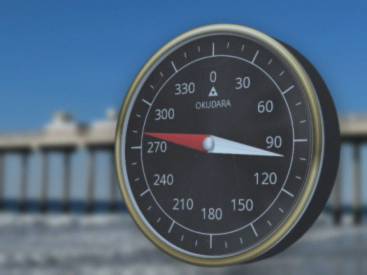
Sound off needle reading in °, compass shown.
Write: 280 °
